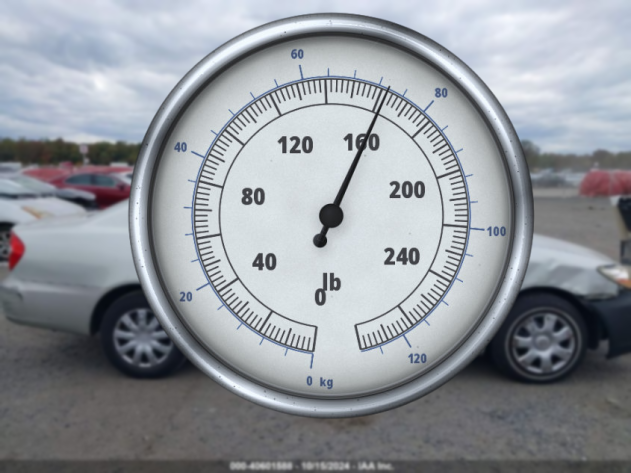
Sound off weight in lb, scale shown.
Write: 162 lb
